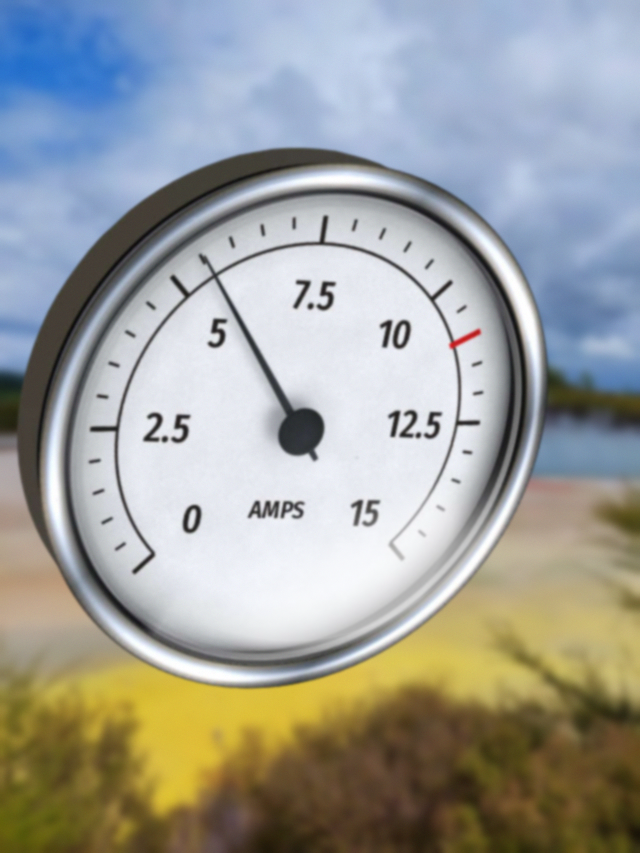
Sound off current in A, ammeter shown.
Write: 5.5 A
